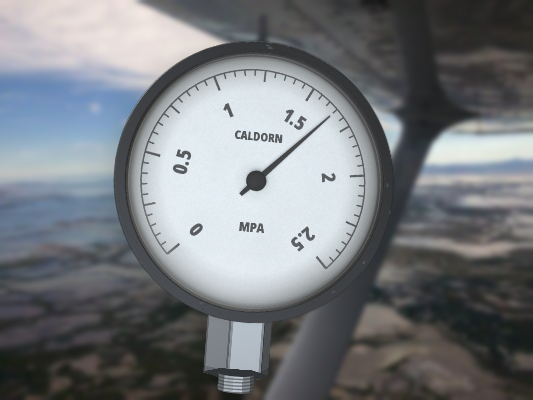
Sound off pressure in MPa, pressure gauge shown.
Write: 1.65 MPa
